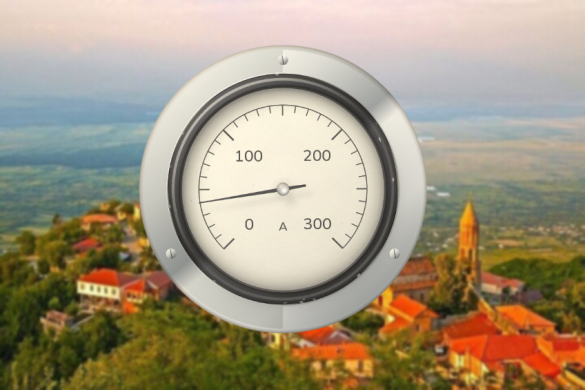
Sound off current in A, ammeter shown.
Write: 40 A
